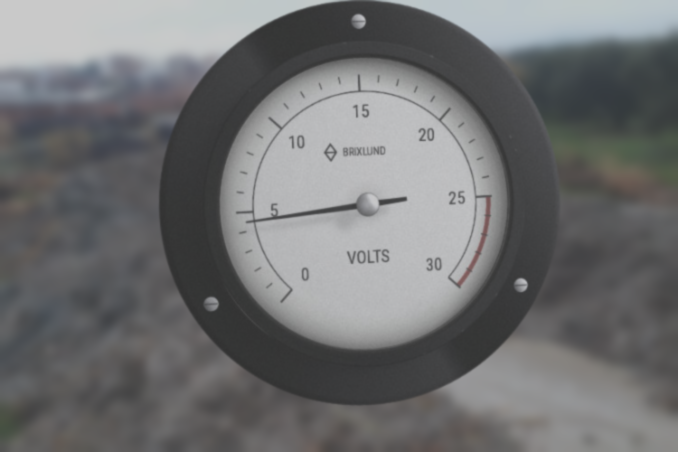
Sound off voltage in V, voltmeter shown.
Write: 4.5 V
